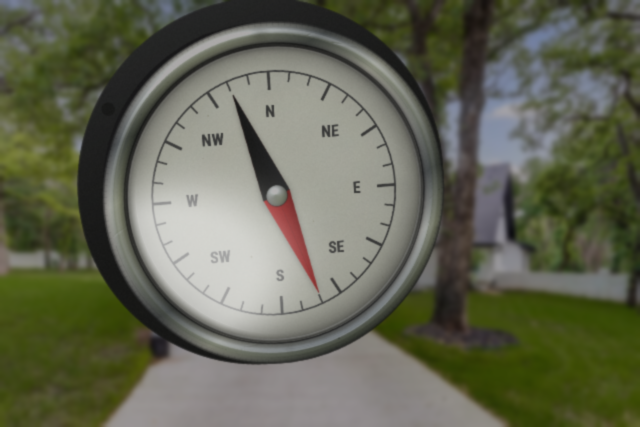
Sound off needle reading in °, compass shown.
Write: 160 °
